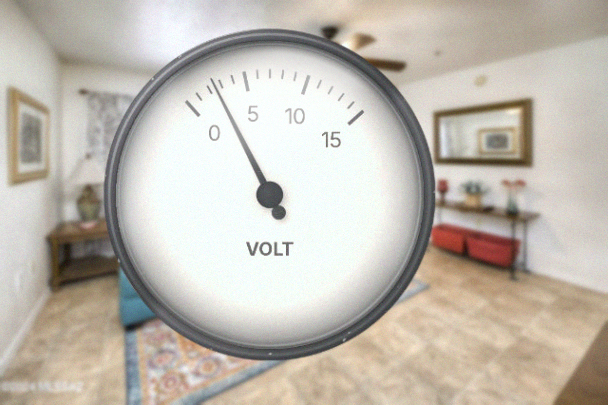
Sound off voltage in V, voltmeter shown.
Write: 2.5 V
